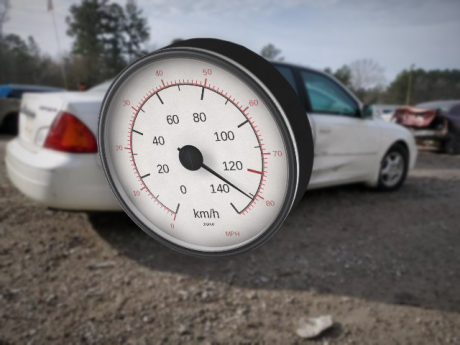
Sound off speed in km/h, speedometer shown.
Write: 130 km/h
